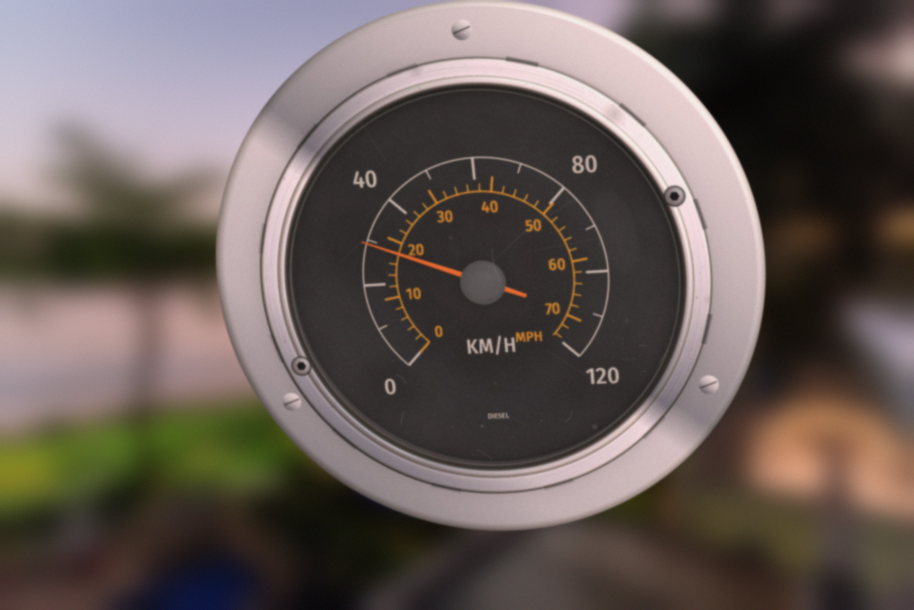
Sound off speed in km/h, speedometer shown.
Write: 30 km/h
